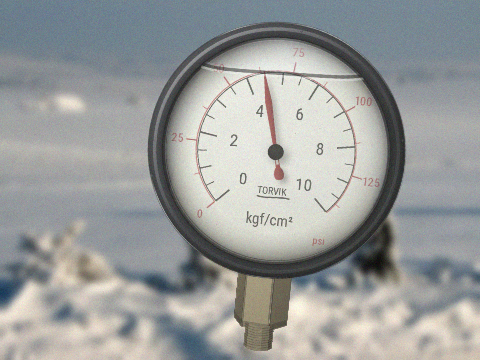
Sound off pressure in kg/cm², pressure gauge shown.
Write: 4.5 kg/cm²
